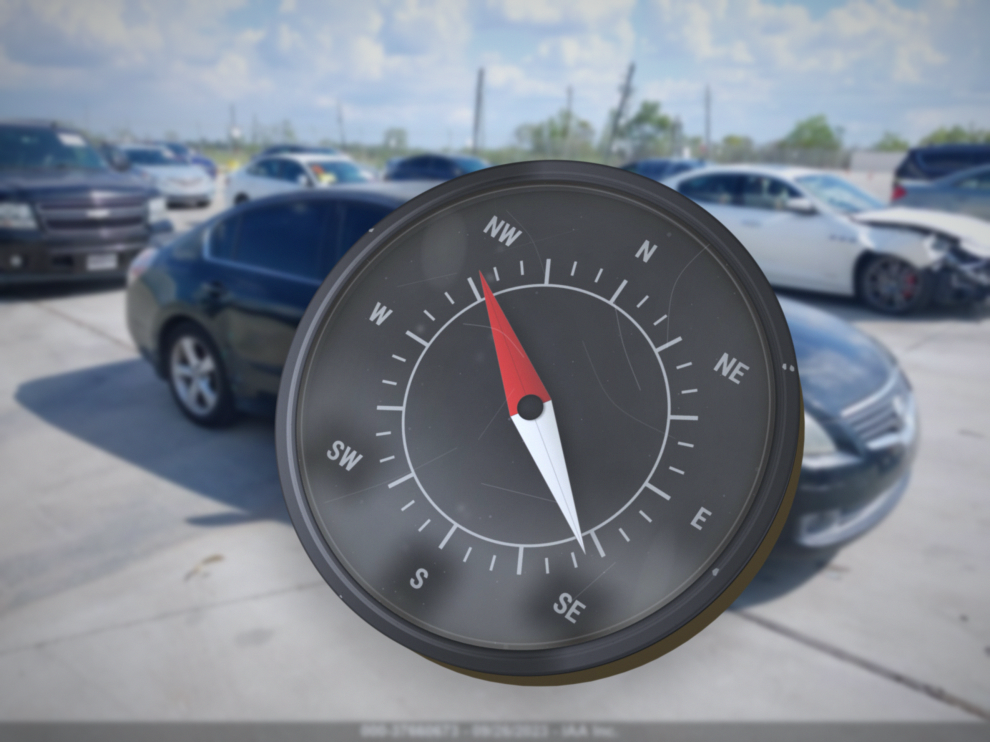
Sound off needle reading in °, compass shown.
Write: 305 °
